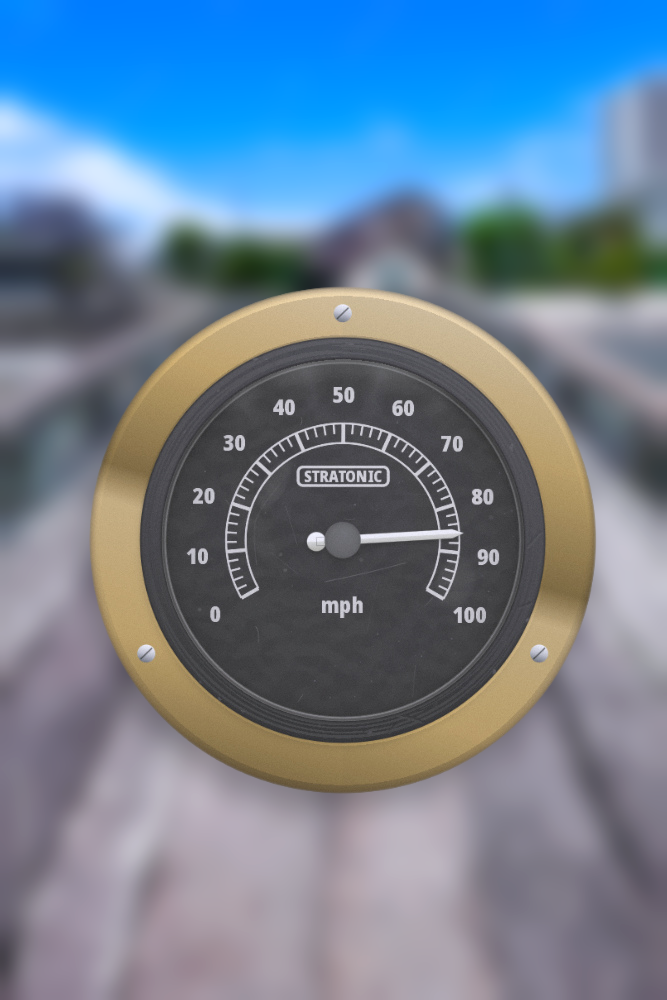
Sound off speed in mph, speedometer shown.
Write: 86 mph
